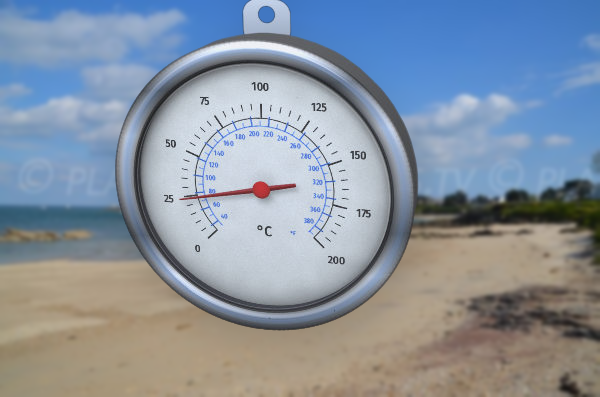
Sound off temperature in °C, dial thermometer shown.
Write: 25 °C
